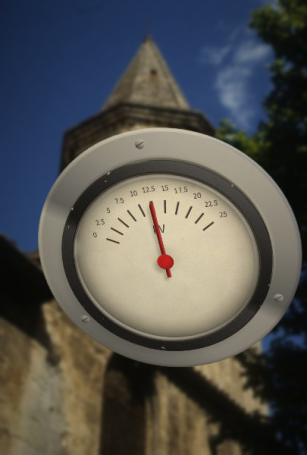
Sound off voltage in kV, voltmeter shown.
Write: 12.5 kV
